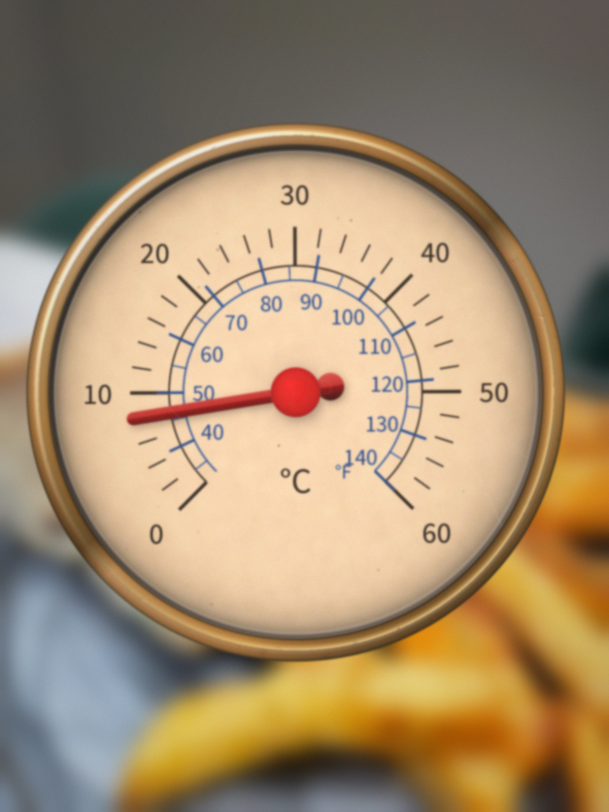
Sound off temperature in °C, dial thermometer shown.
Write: 8 °C
